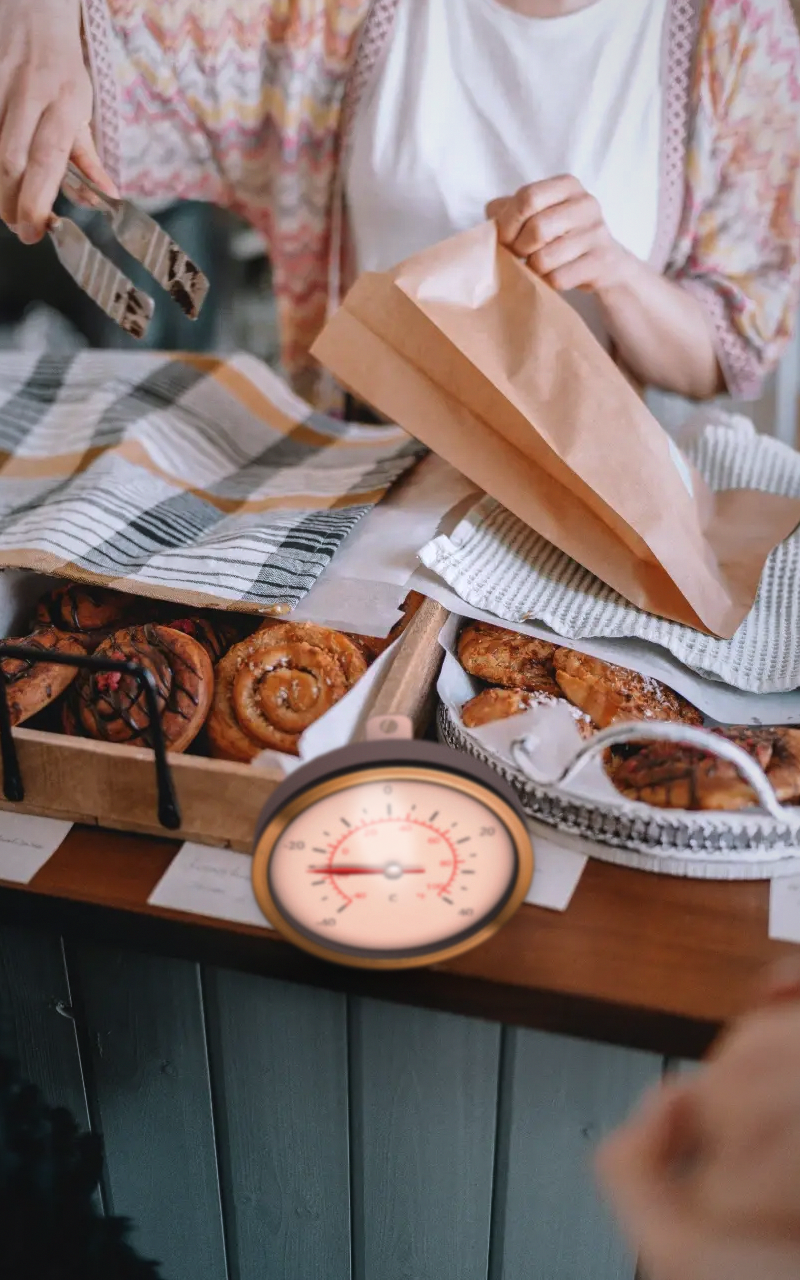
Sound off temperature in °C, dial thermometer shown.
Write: -25 °C
